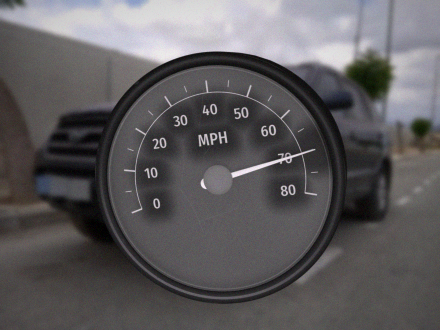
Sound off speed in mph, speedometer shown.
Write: 70 mph
